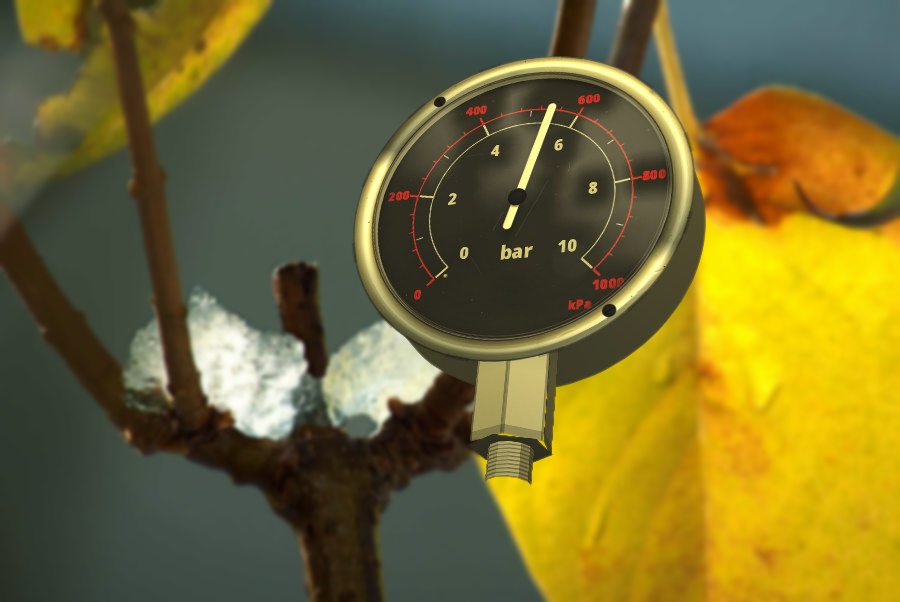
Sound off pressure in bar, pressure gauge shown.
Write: 5.5 bar
